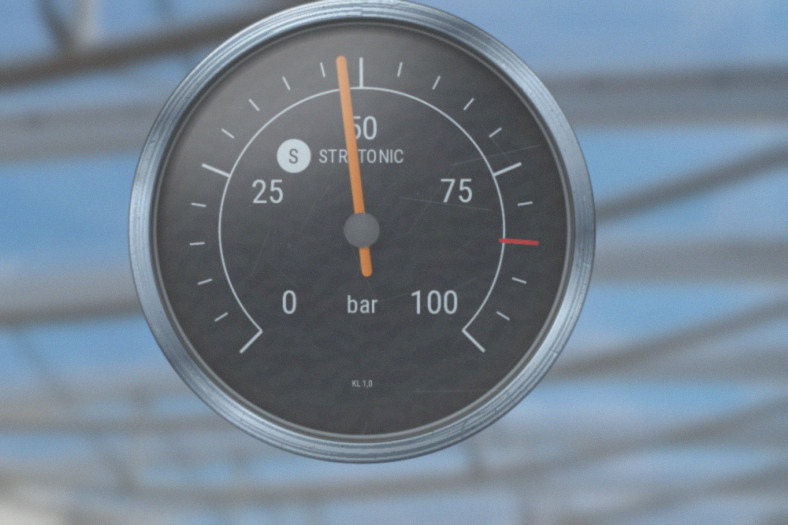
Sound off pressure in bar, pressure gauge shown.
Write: 47.5 bar
